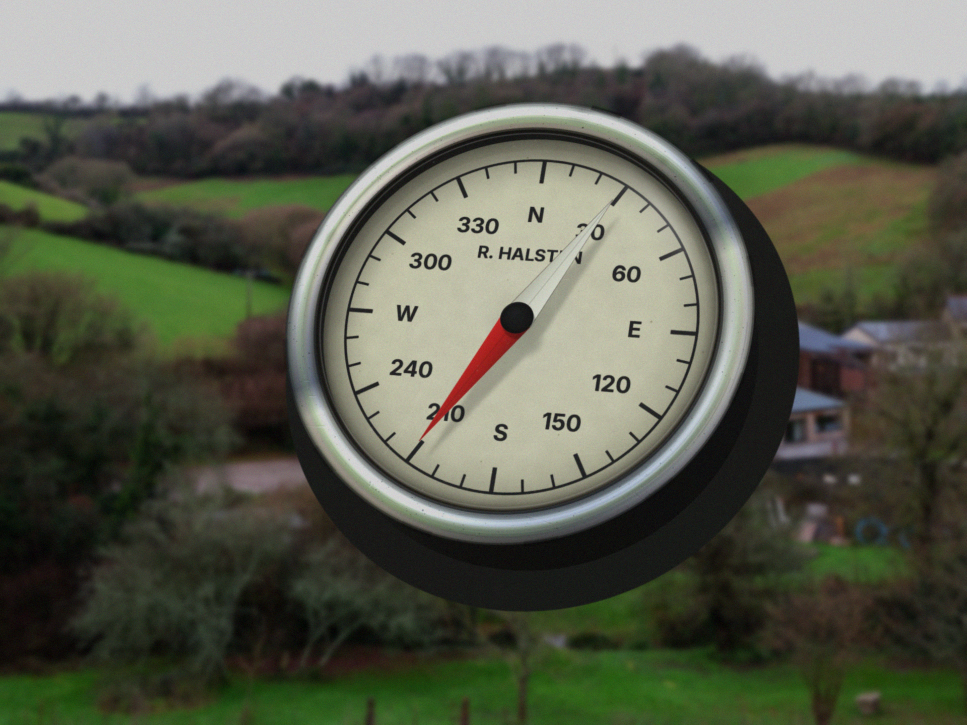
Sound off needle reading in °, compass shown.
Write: 210 °
